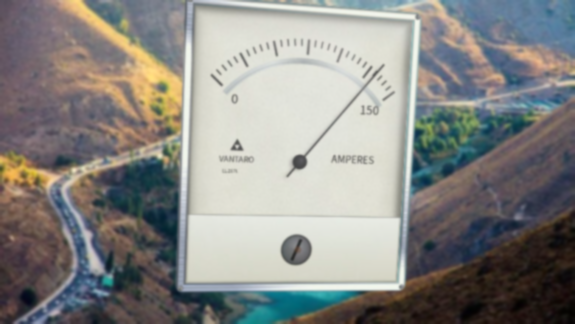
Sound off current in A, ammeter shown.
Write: 130 A
